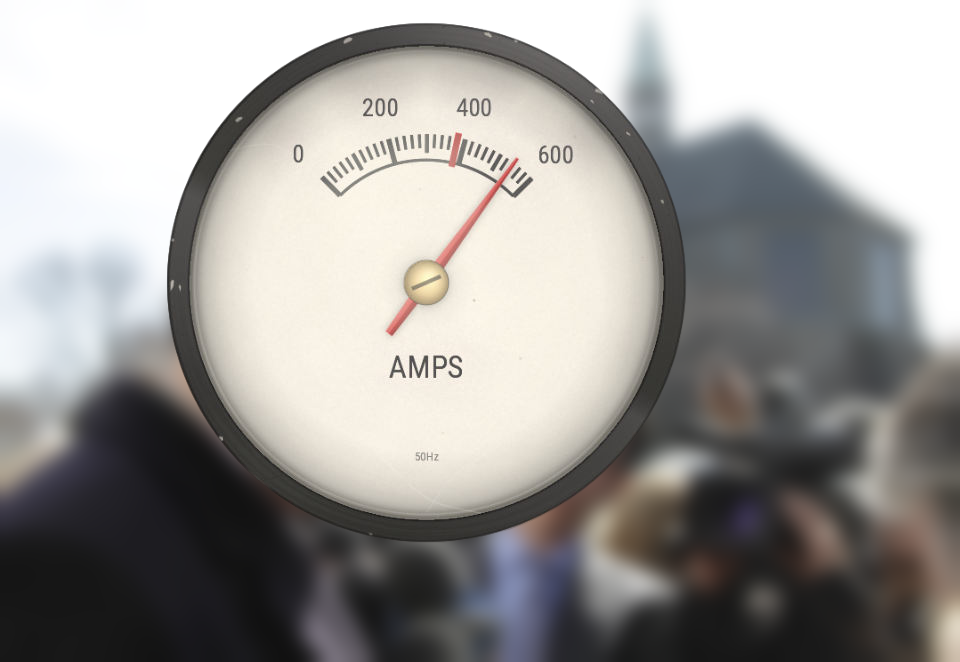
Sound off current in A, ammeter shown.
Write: 540 A
